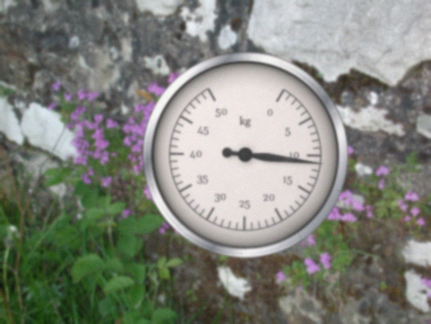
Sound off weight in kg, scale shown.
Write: 11 kg
